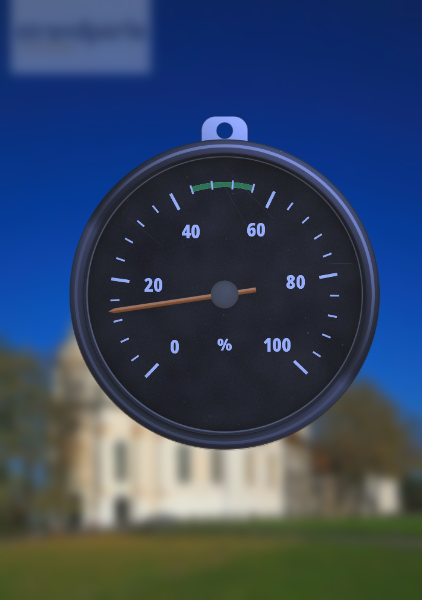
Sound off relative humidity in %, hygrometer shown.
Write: 14 %
